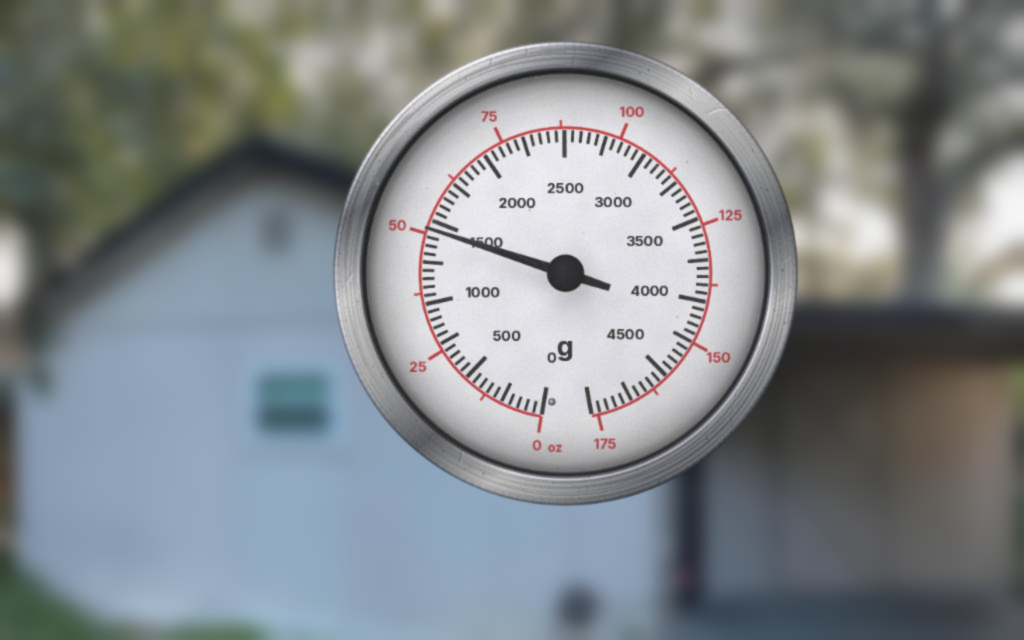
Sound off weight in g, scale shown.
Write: 1450 g
